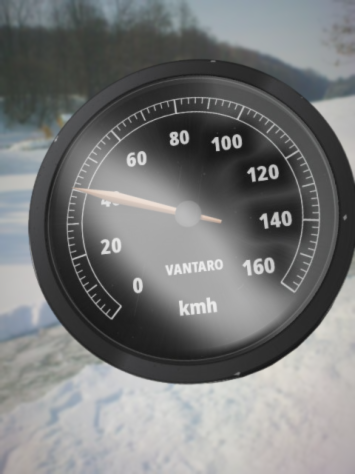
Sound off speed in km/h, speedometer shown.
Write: 40 km/h
